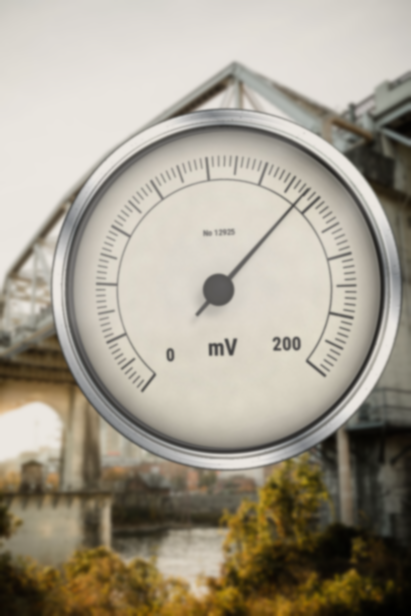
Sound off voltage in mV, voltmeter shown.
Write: 136 mV
